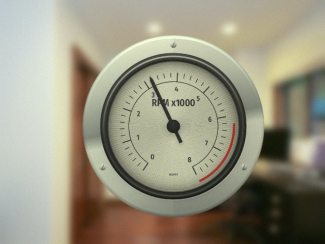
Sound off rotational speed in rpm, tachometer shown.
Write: 3200 rpm
